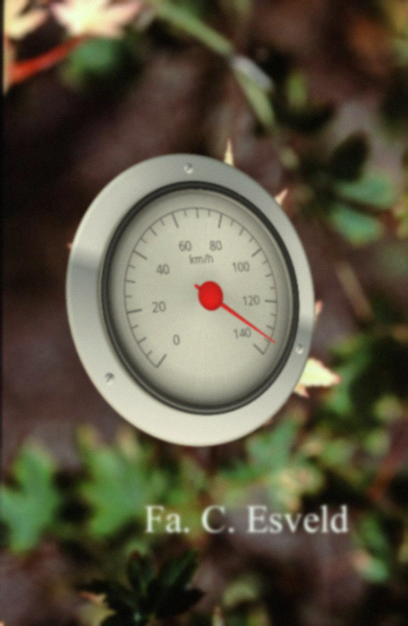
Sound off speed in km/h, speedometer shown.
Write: 135 km/h
